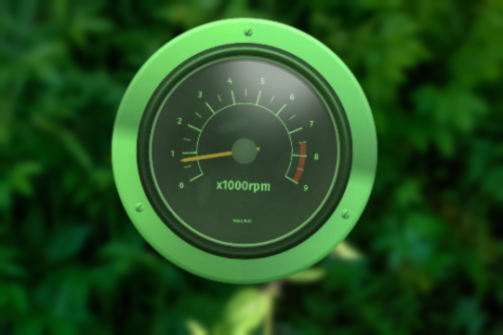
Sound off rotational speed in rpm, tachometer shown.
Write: 750 rpm
